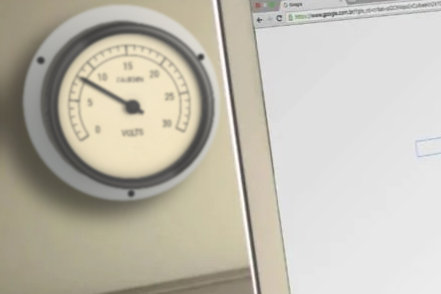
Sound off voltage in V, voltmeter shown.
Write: 8 V
